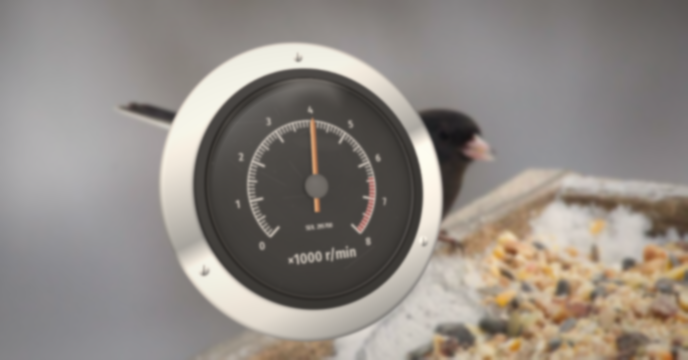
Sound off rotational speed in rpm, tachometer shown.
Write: 4000 rpm
